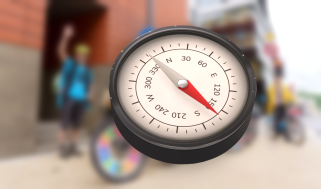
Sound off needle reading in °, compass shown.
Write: 160 °
